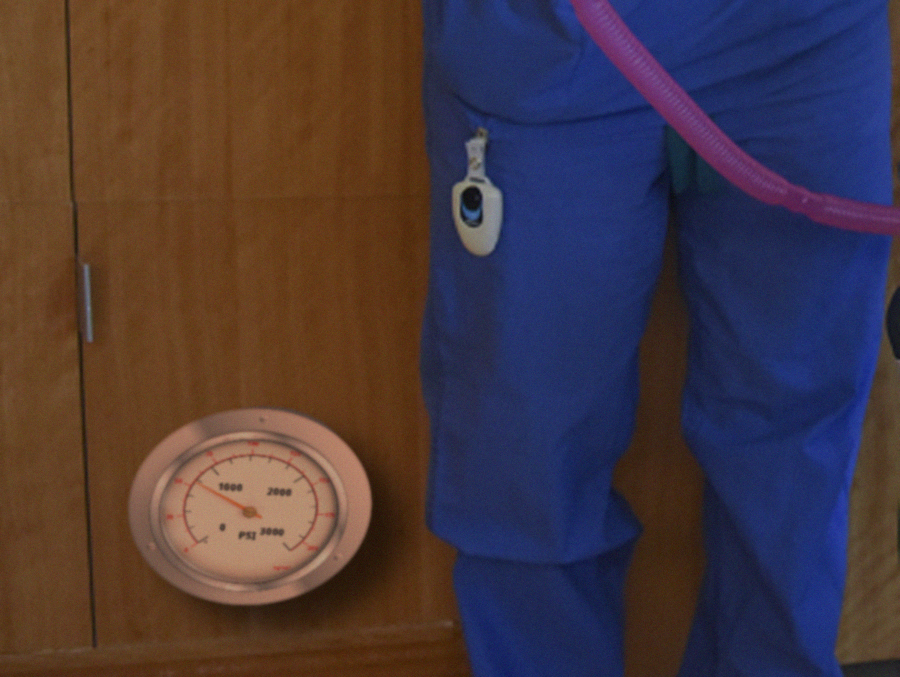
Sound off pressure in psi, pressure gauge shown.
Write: 800 psi
